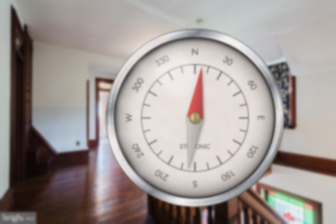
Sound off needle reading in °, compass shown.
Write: 7.5 °
